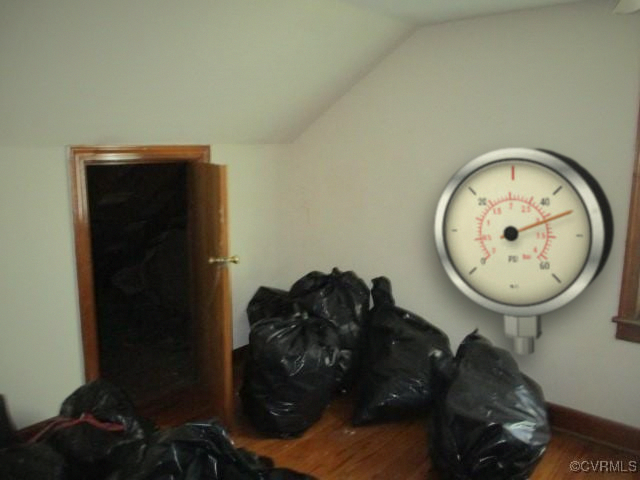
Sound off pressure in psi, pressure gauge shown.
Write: 45 psi
